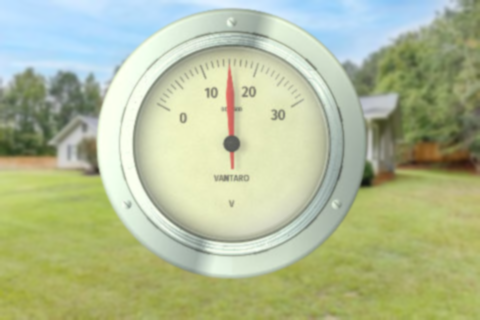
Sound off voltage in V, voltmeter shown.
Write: 15 V
